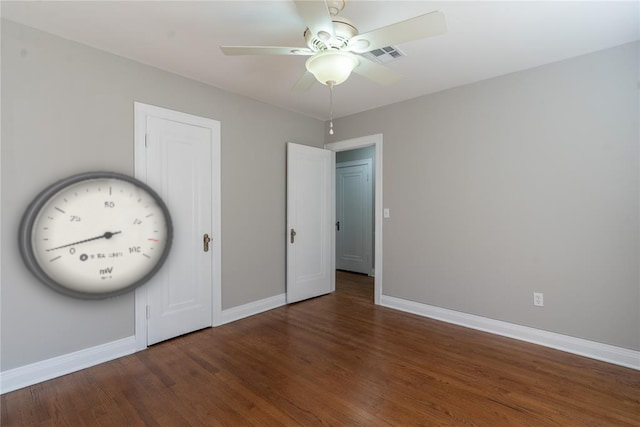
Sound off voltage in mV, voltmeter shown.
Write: 5 mV
